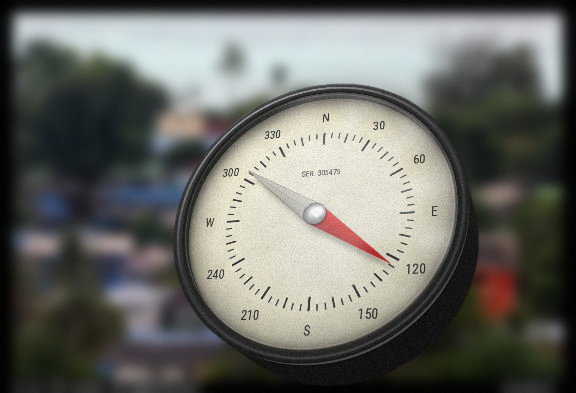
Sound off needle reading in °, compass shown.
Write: 125 °
